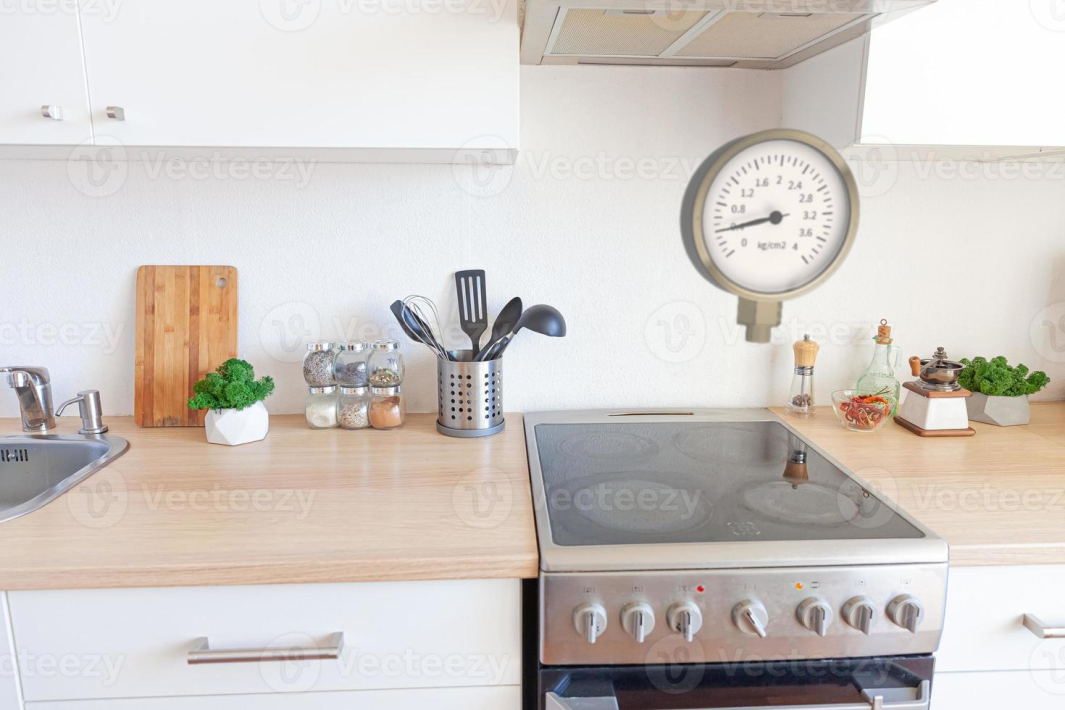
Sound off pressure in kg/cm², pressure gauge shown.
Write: 0.4 kg/cm²
